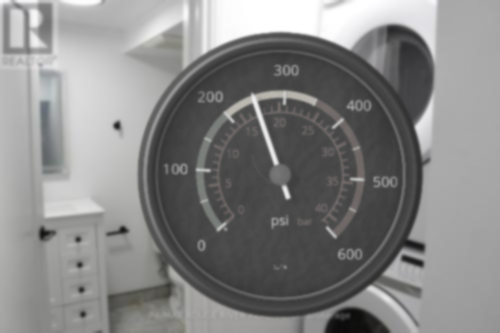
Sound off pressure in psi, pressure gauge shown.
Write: 250 psi
